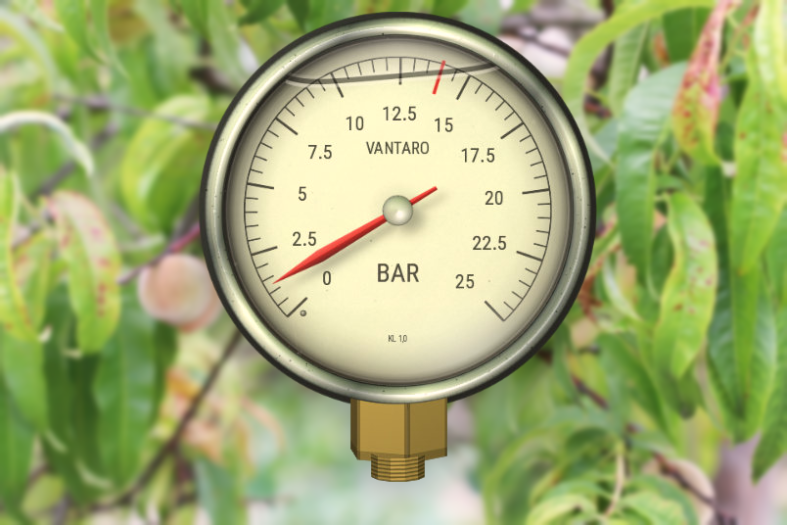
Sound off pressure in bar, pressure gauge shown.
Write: 1.25 bar
